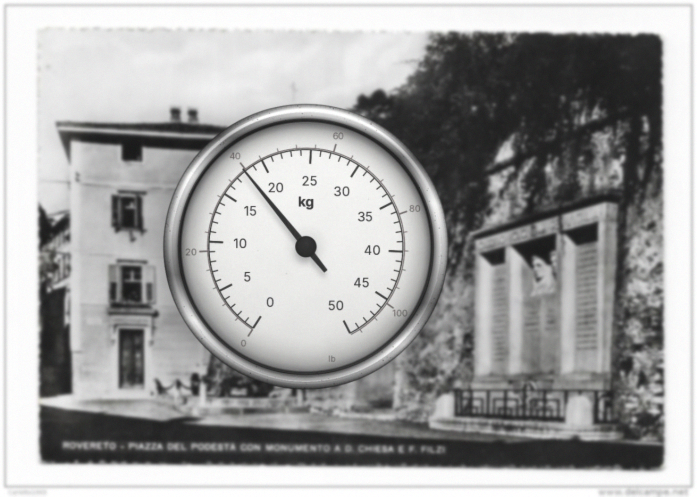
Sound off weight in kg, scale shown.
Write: 18 kg
